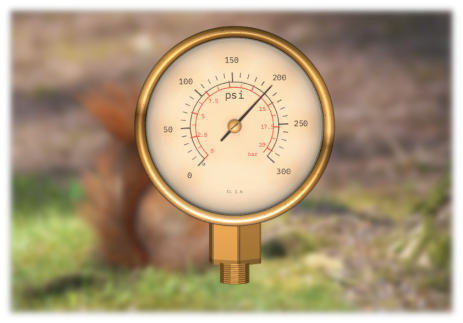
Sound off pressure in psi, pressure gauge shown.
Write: 200 psi
